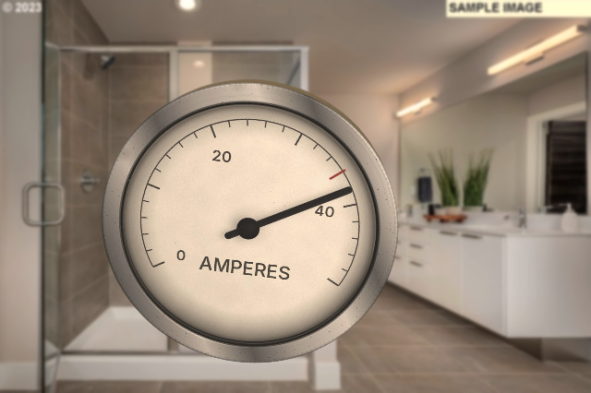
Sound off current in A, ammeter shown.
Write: 38 A
